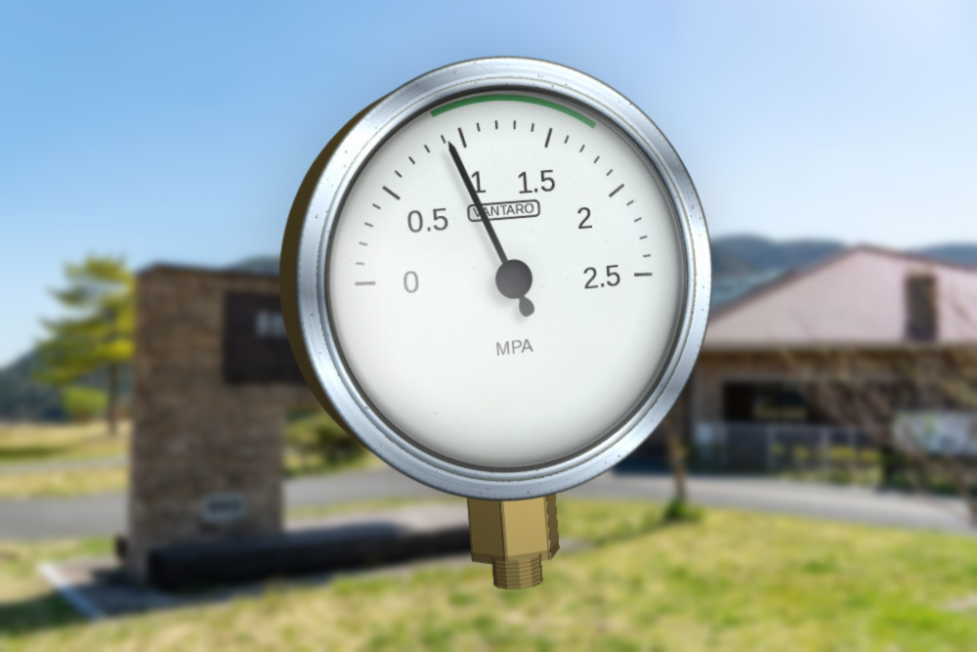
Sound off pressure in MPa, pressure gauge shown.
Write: 0.9 MPa
